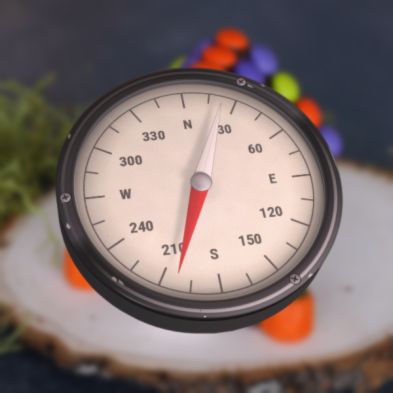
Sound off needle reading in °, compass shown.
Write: 202.5 °
